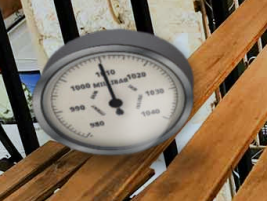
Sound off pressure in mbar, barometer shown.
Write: 1010 mbar
